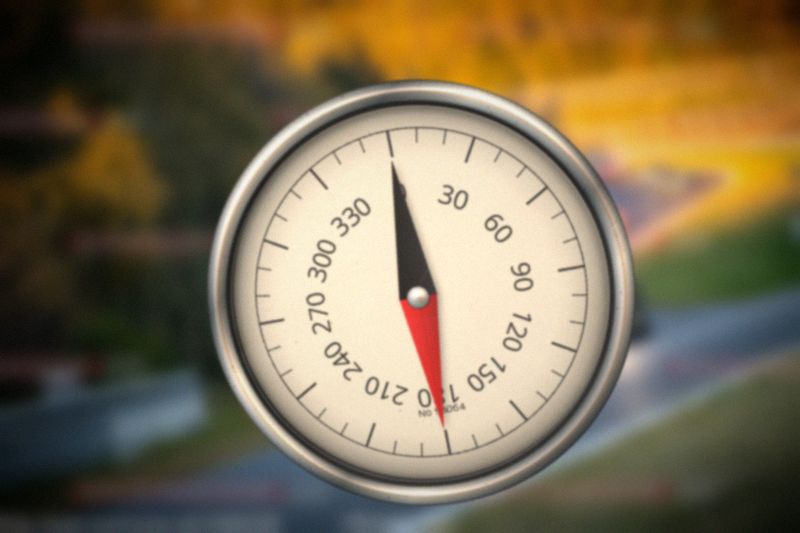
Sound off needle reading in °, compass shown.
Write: 180 °
